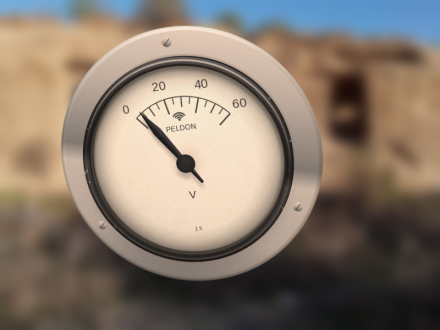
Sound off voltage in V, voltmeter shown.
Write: 5 V
